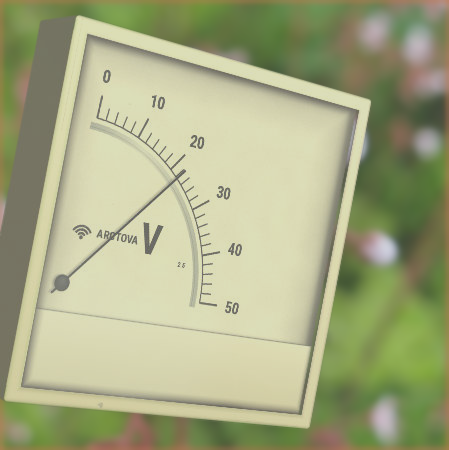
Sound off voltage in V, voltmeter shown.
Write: 22 V
